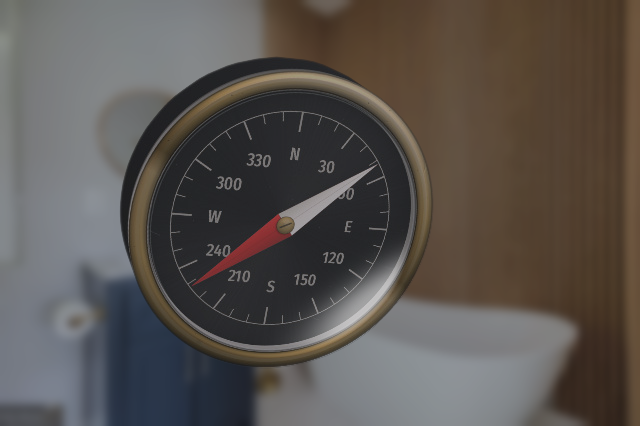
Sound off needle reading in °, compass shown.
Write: 230 °
